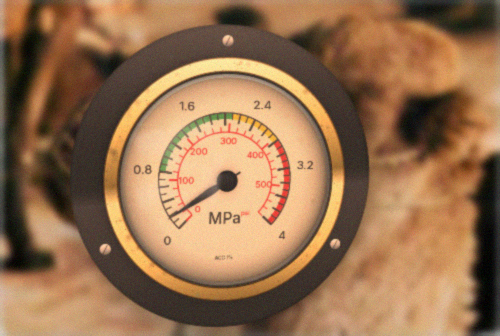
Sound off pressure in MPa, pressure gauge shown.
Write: 0.2 MPa
